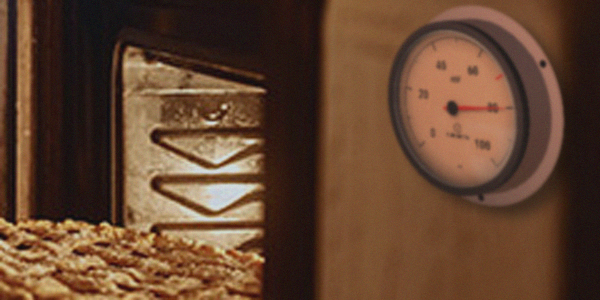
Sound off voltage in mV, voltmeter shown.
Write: 80 mV
